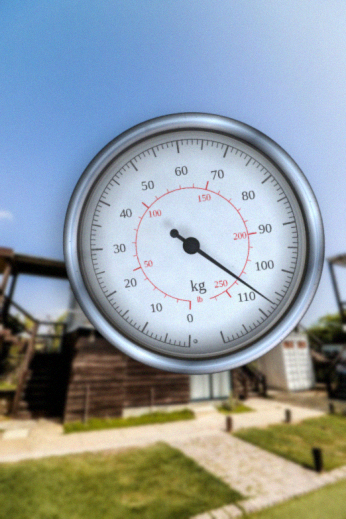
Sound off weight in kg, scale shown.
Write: 107 kg
